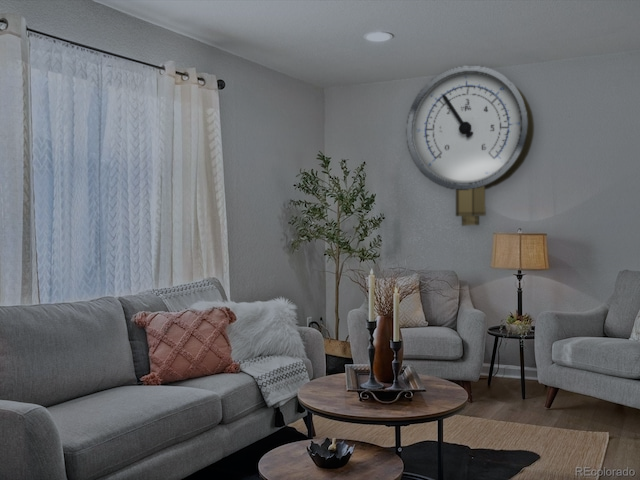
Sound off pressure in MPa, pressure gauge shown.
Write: 2.2 MPa
